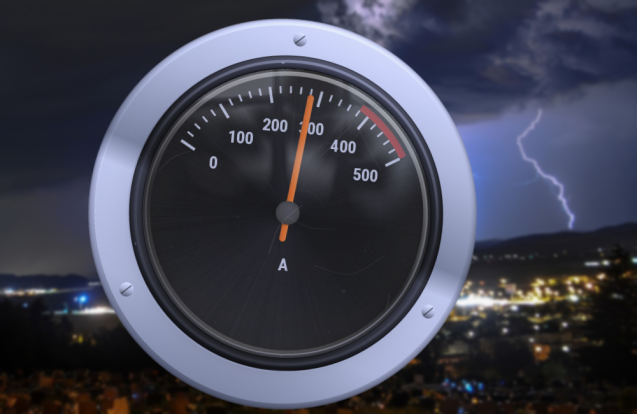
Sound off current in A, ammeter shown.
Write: 280 A
